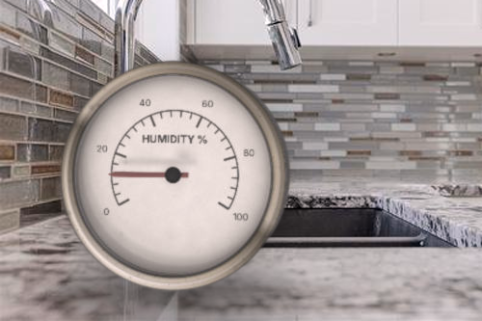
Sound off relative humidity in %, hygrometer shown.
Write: 12 %
